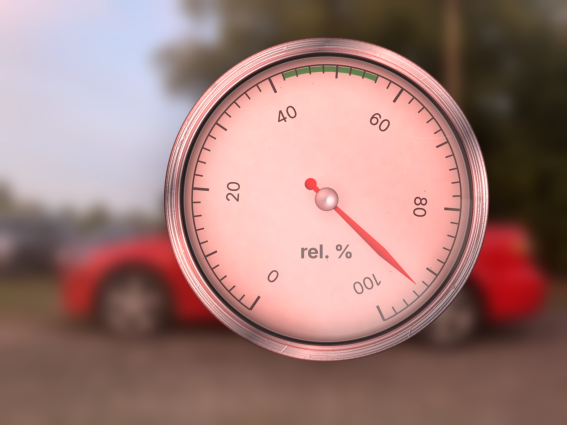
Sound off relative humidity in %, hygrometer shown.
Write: 93 %
